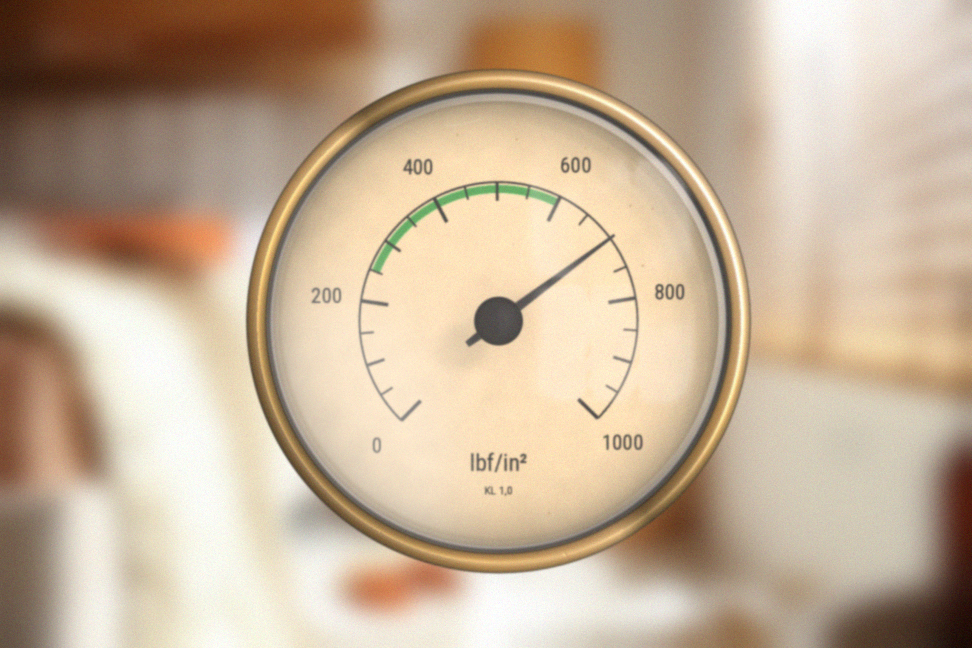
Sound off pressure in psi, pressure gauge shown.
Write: 700 psi
